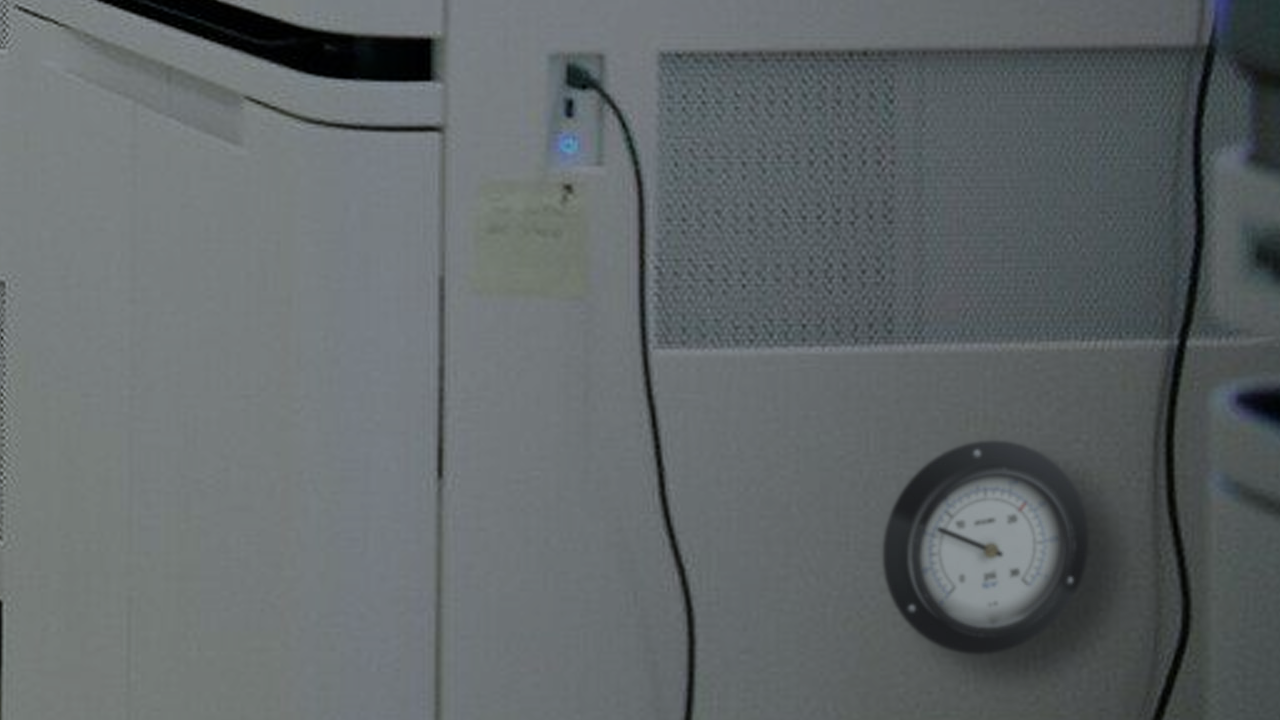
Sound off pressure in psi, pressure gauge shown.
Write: 8 psi
